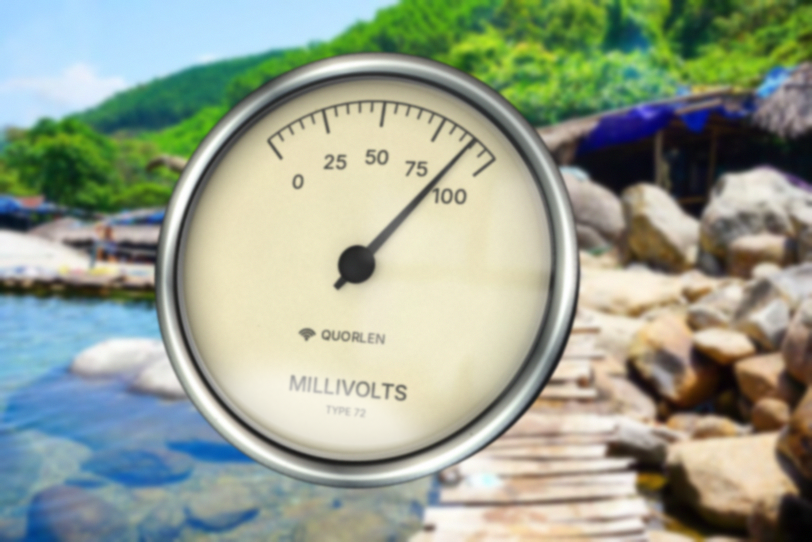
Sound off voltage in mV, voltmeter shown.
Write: 90 mV
